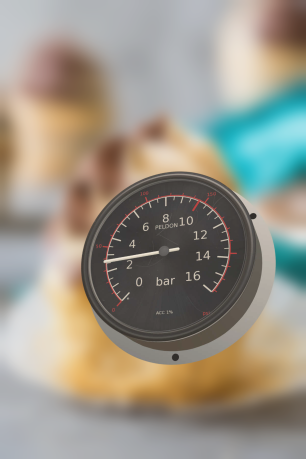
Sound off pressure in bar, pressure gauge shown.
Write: 2.5 bar
